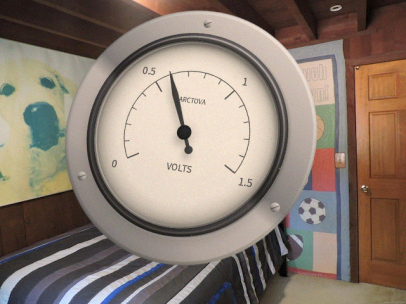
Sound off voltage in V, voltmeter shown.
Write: 0.6 V
